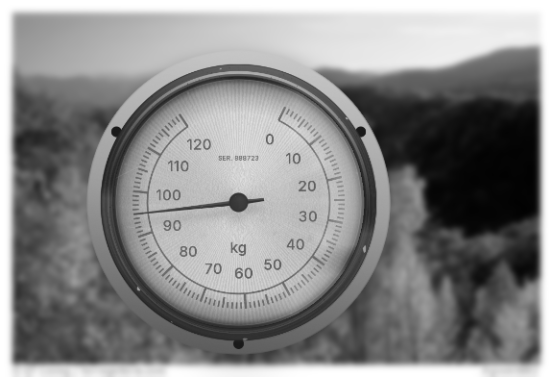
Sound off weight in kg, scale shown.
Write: 95 kg
